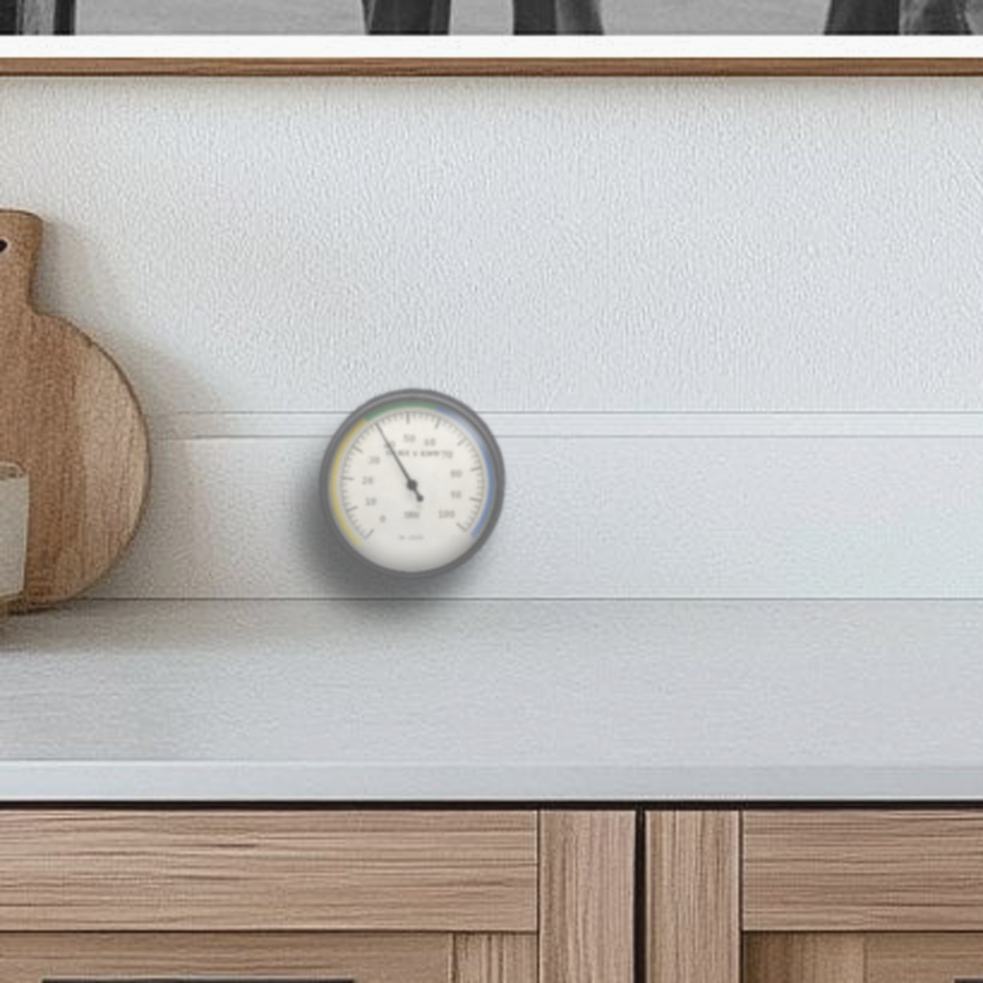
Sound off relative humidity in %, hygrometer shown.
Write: 40 %
